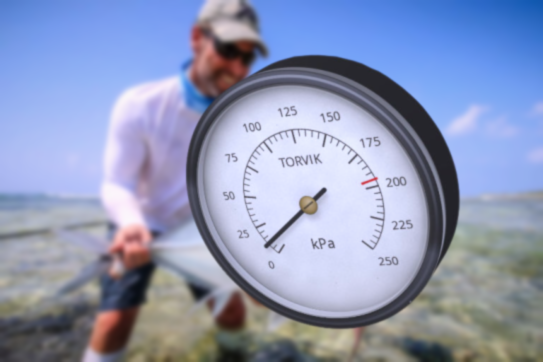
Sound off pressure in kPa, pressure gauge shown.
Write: 10 kPa
